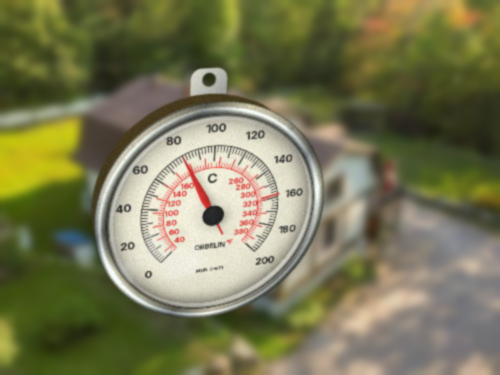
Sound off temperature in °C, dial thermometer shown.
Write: 80 °C
